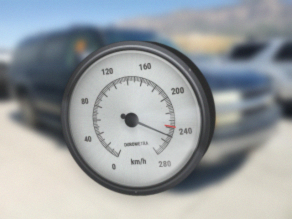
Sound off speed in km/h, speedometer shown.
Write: 250 km/h
